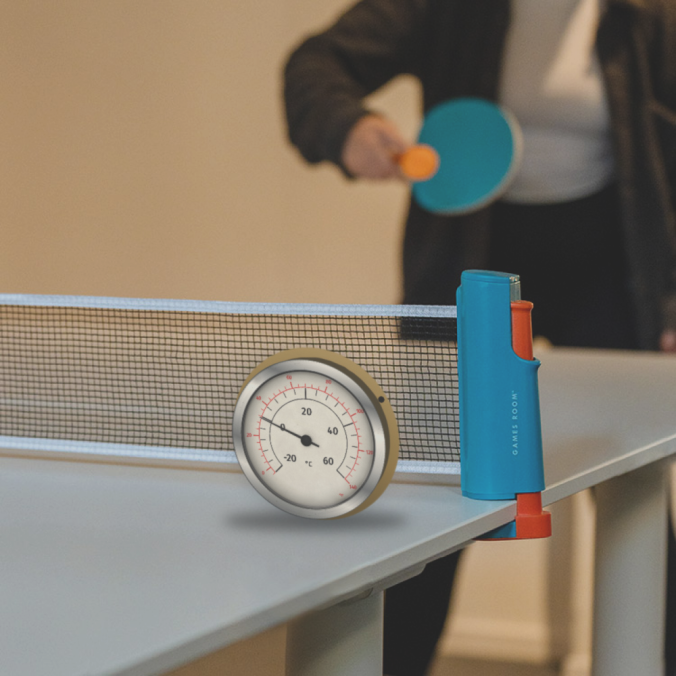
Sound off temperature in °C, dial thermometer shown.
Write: 0 °C
